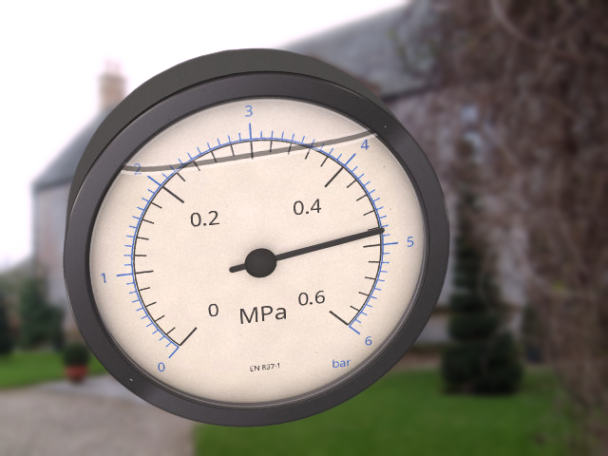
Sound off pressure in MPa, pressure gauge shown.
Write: 0.48 MPa
